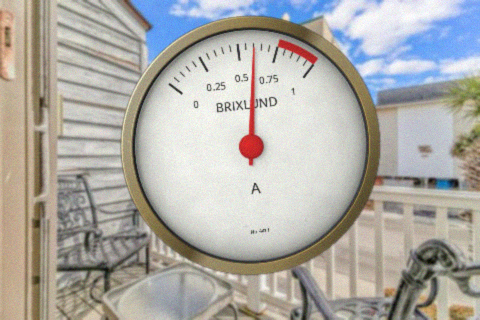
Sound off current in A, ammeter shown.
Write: 0.6 A
